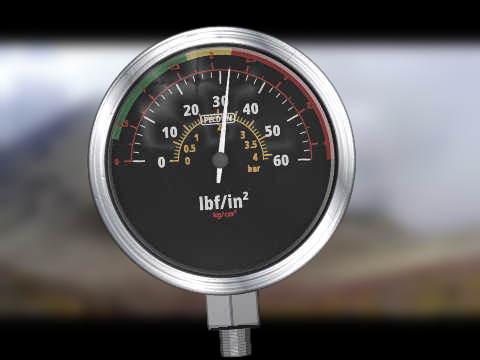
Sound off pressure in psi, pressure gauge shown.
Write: 32 psi
